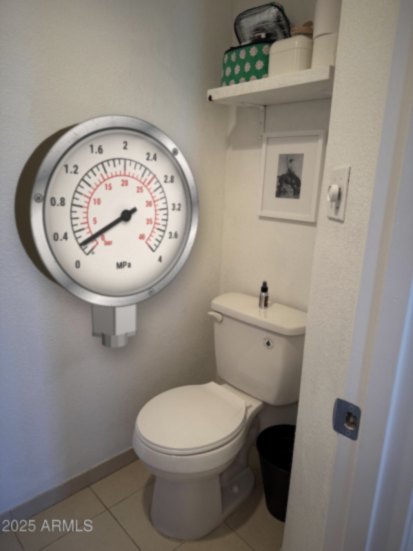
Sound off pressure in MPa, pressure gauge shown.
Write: 0.2 MPa
